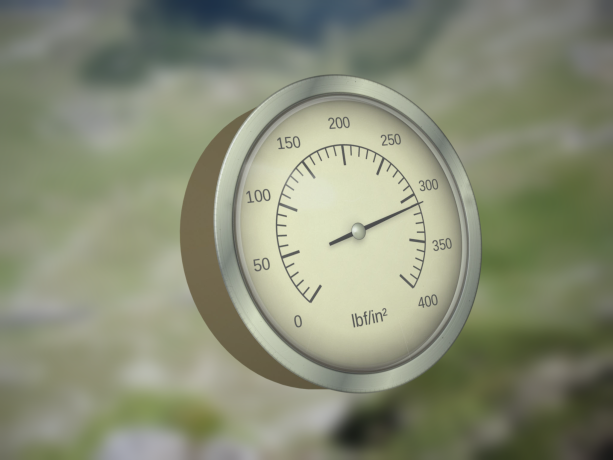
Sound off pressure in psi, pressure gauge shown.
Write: 310 psi
